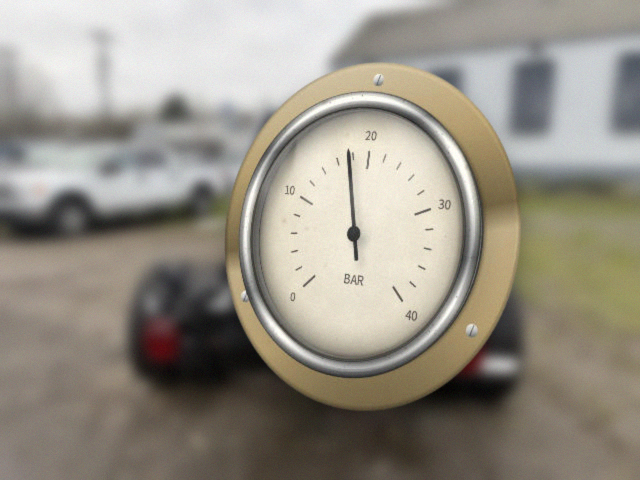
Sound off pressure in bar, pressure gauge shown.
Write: 18 bar
